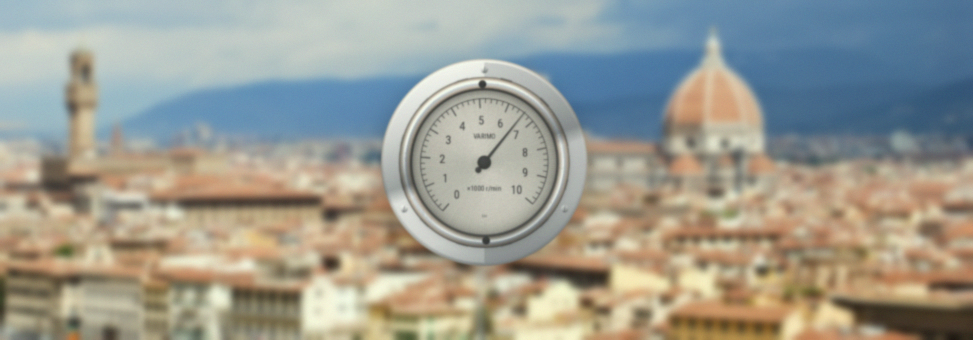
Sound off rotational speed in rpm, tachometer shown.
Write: 6600 rpm
